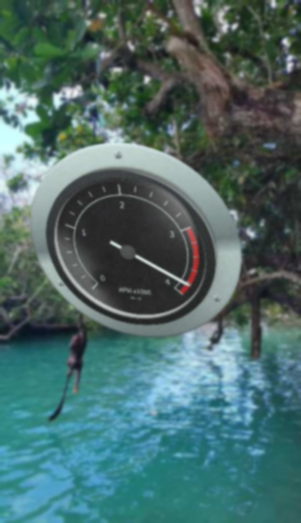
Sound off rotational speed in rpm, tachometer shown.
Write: 3800 rpm
